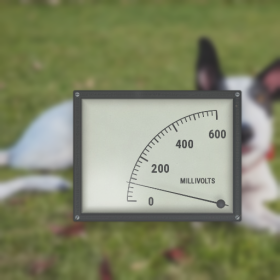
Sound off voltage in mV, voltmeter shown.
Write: 80 mV
